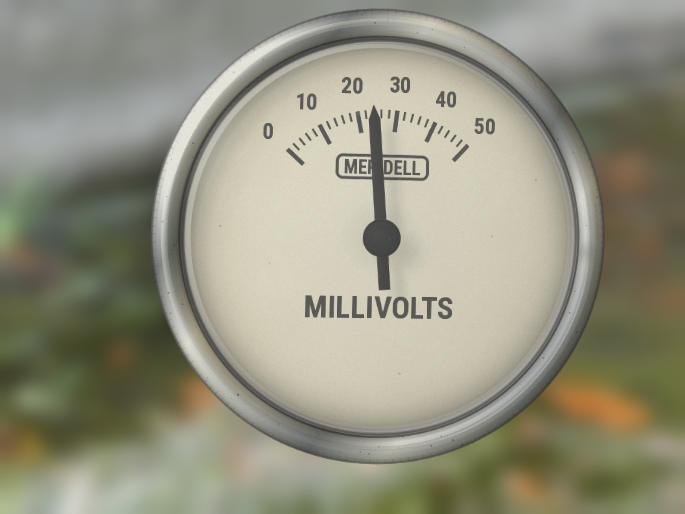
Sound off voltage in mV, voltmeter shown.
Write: 24 mV
